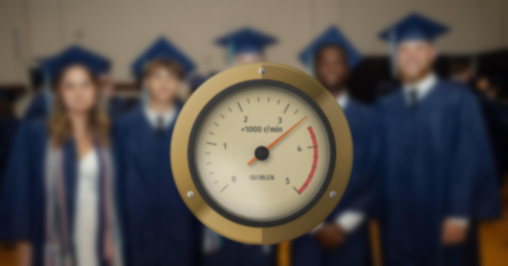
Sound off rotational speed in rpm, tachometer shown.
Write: 3400 rpm
